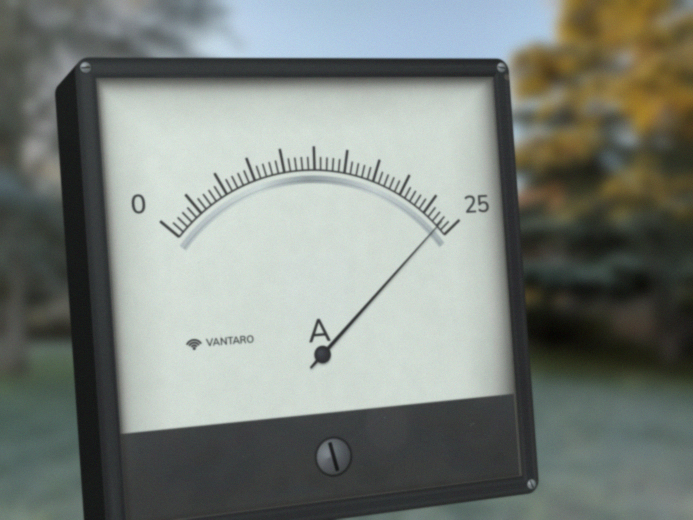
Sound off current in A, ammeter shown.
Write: 24 A
